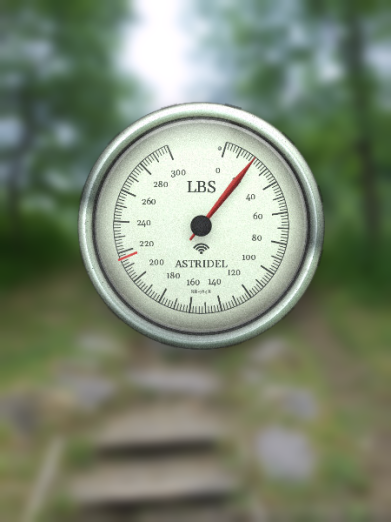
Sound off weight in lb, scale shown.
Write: 20 lb
